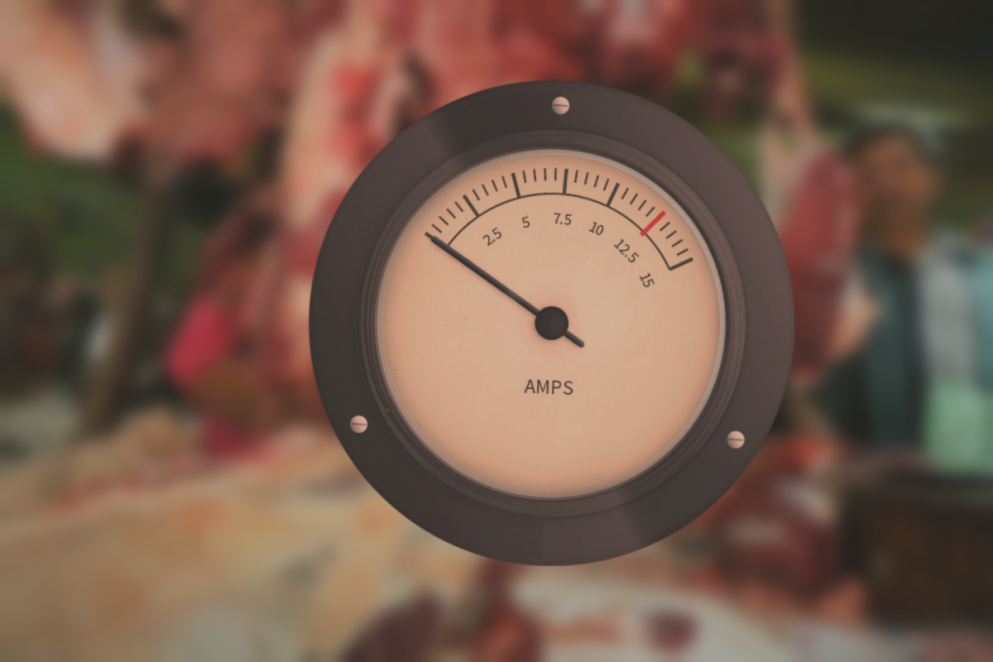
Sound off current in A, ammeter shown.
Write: 0 A
